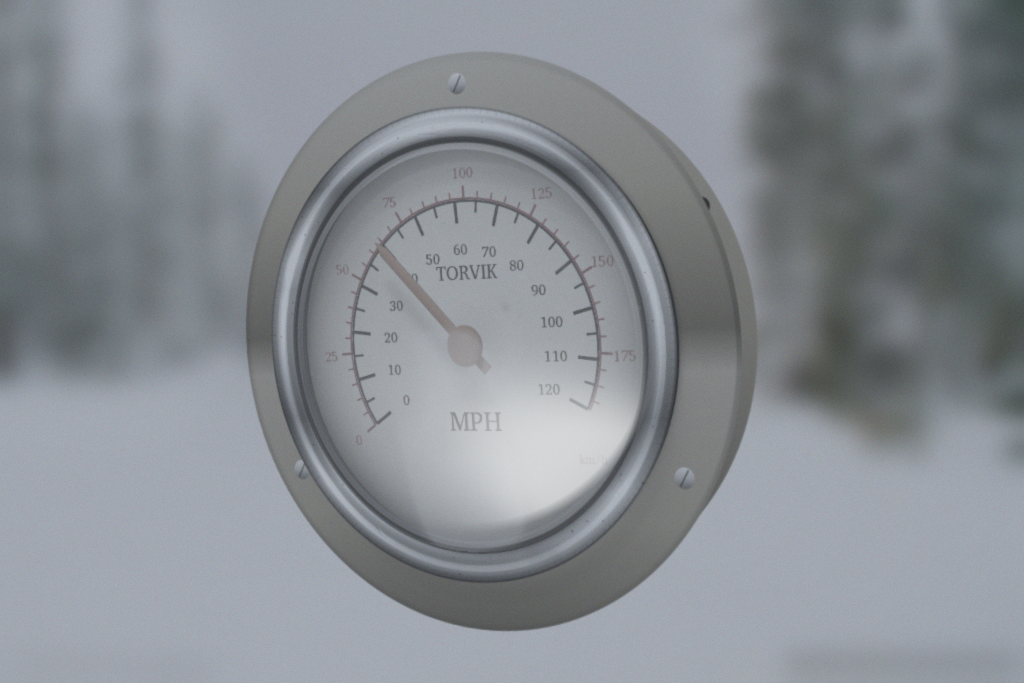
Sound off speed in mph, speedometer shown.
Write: 40 mph
